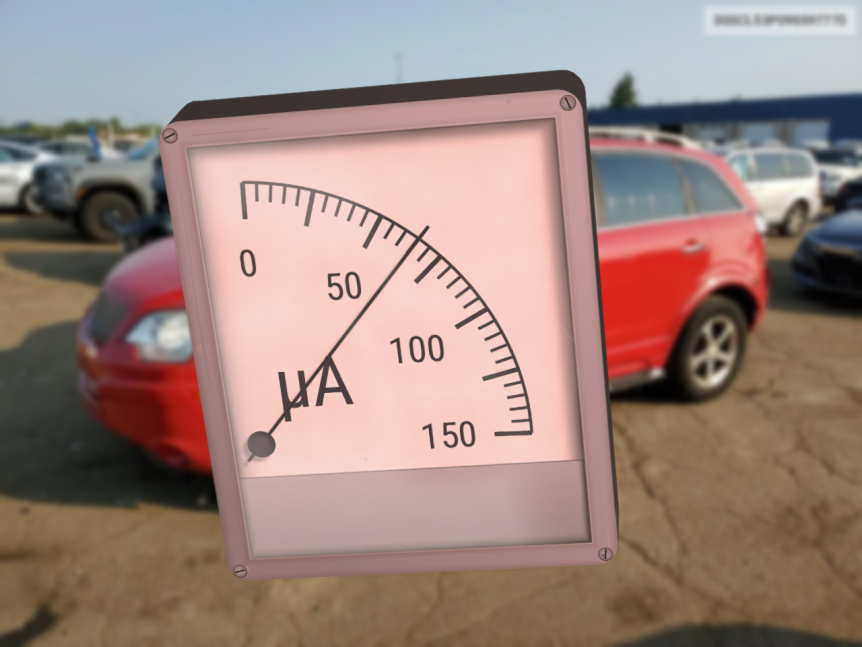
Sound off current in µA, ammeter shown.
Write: 65 µA
